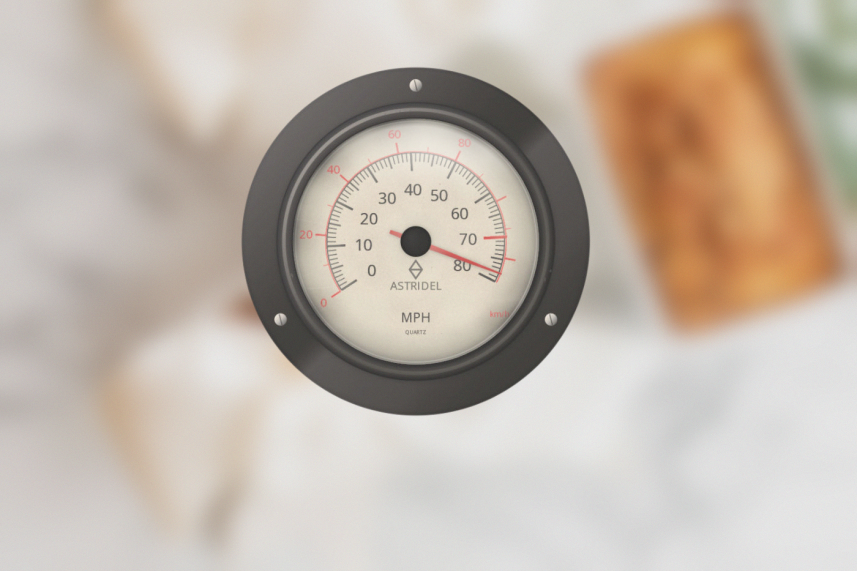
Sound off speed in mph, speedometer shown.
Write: 78 mph
